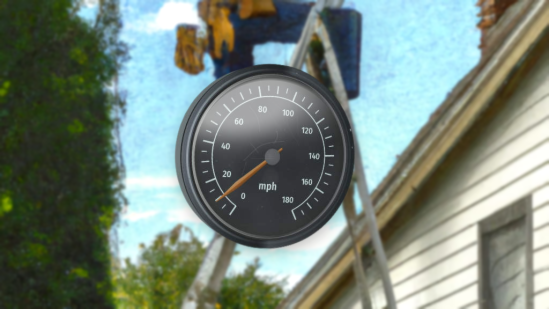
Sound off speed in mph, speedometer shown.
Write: 10 mph
